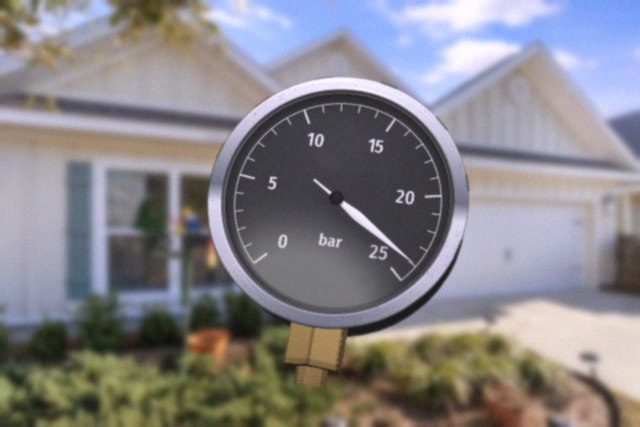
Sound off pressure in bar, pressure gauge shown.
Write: 24 bar
